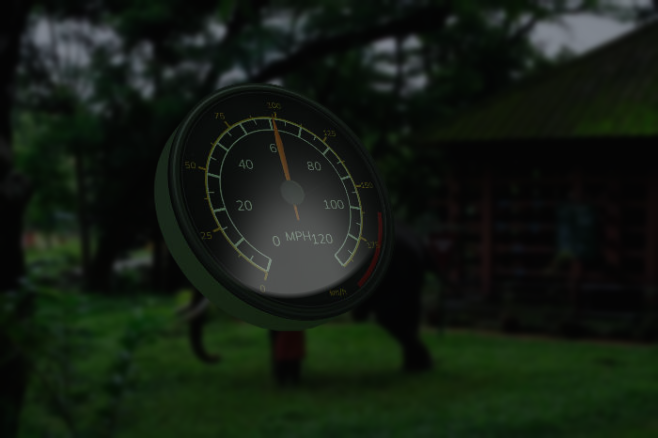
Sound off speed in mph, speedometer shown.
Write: 60 mph
